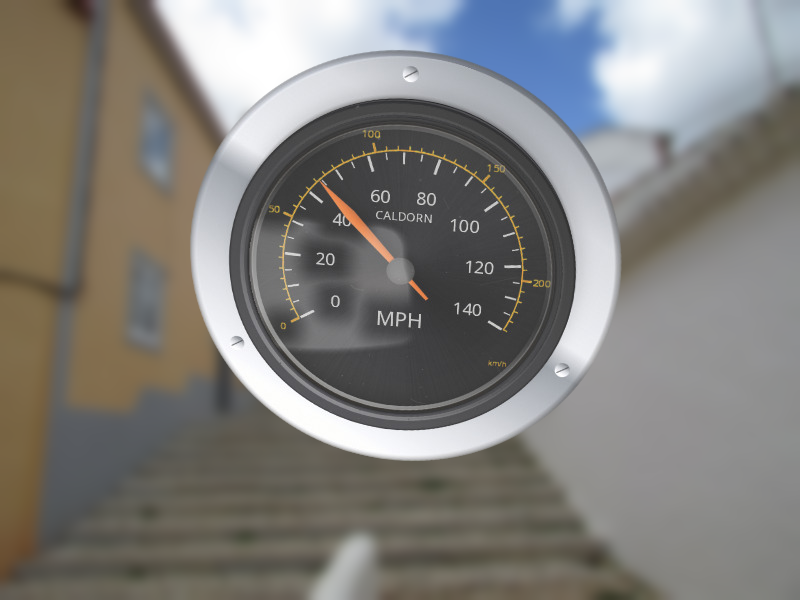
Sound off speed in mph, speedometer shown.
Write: 45 mph
